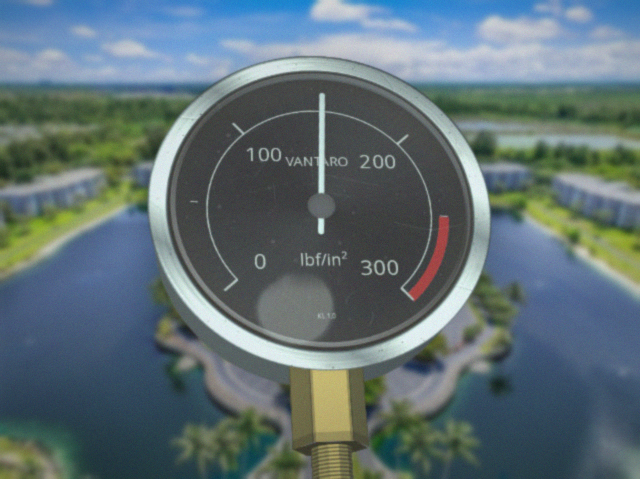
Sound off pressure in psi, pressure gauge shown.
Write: 150 psi
